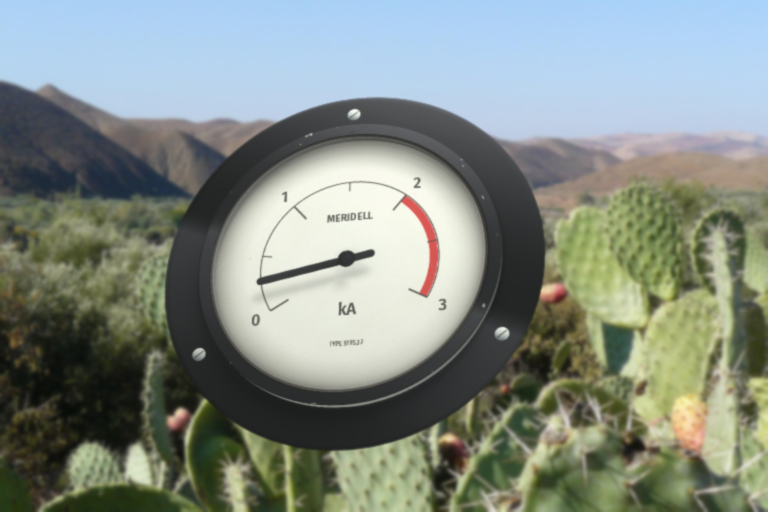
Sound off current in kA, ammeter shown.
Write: 0.25 kA
